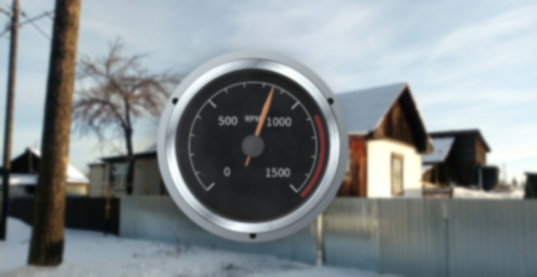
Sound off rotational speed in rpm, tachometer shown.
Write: 850 rpm
